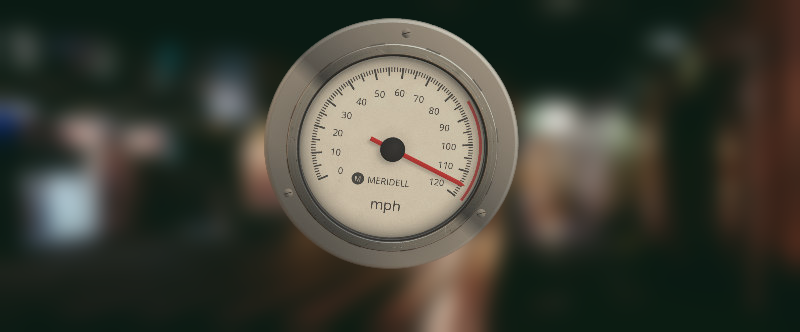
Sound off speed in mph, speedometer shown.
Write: 115 mph
